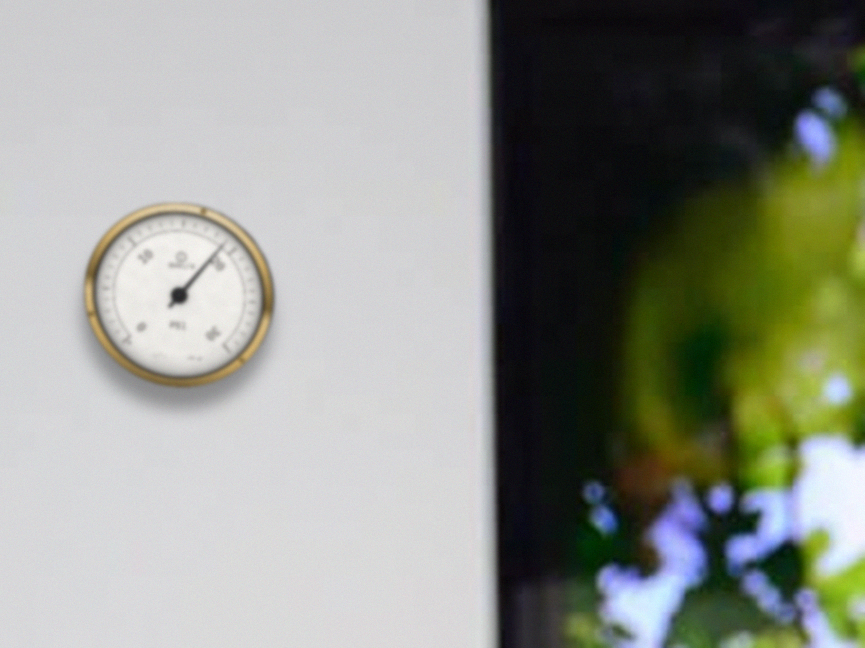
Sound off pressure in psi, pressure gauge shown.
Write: 19 psi
